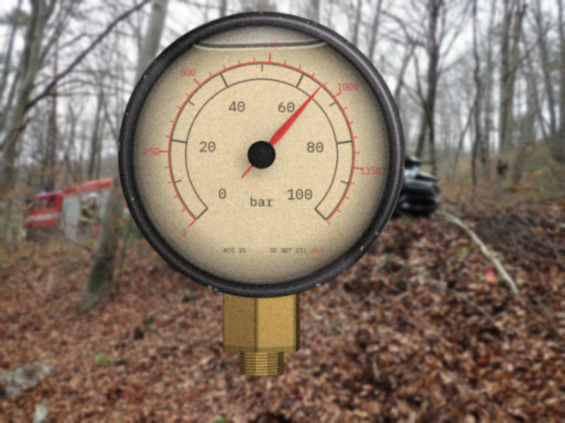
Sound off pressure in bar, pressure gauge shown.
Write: 65 bar
